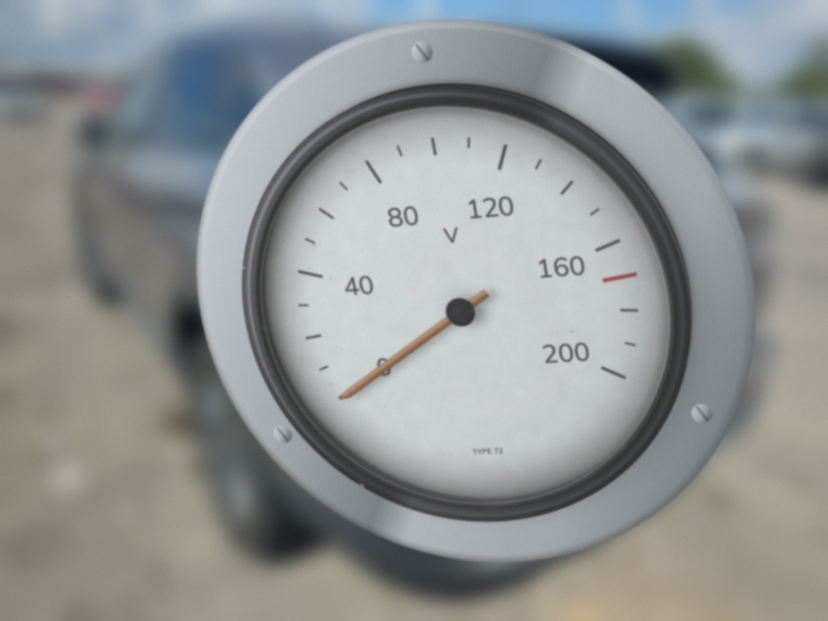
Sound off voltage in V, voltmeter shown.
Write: 0 V
